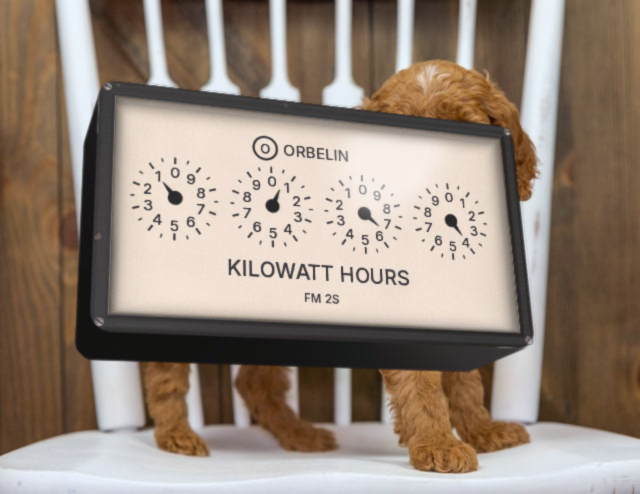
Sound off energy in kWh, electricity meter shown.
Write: 1064 kWh
